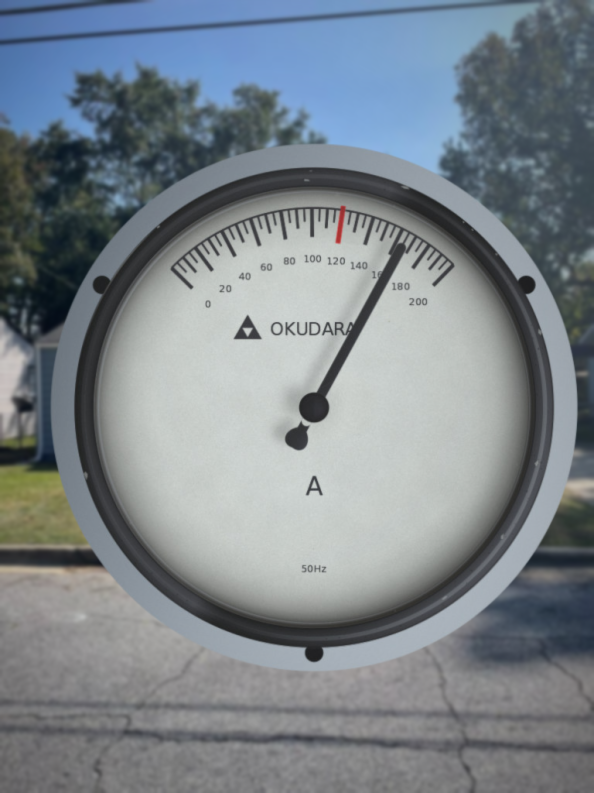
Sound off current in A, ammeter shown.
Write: 165 A
